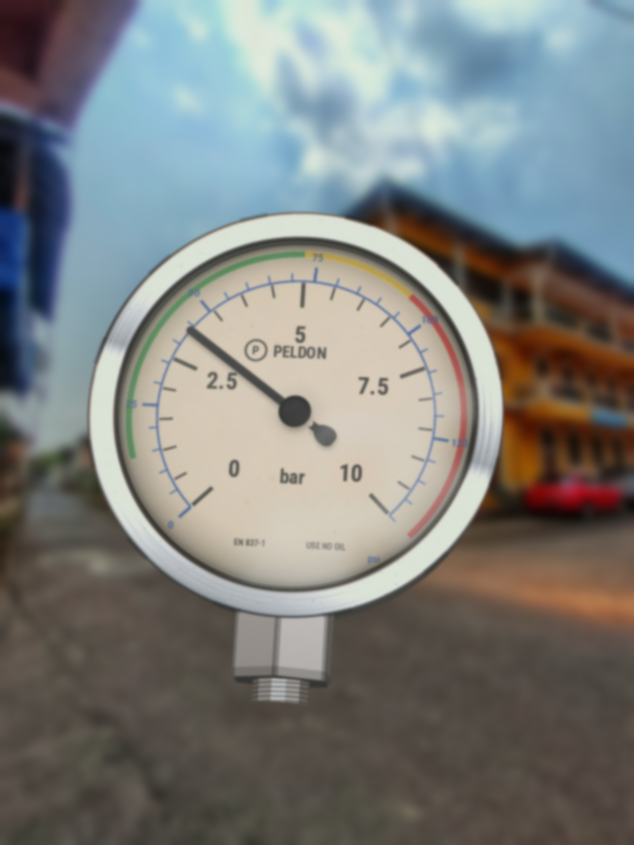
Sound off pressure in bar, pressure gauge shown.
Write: 3 bar
